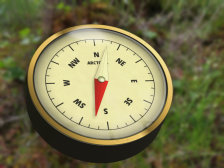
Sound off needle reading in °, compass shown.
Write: 195 °
